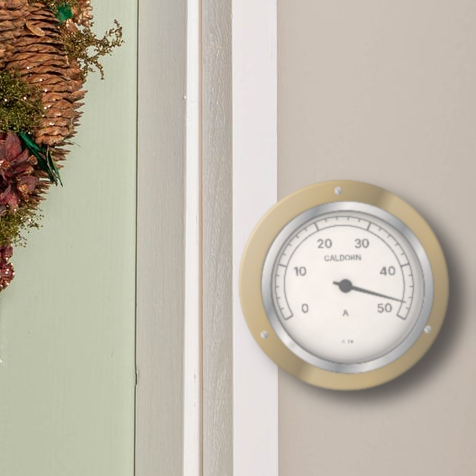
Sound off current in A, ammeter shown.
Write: 47 A
